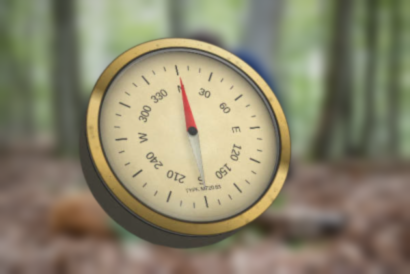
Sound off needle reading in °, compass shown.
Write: 0 °
